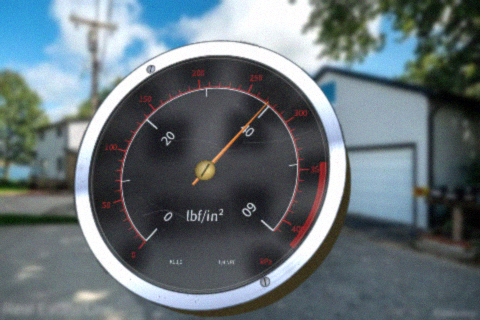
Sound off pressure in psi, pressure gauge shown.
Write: 40 psi
